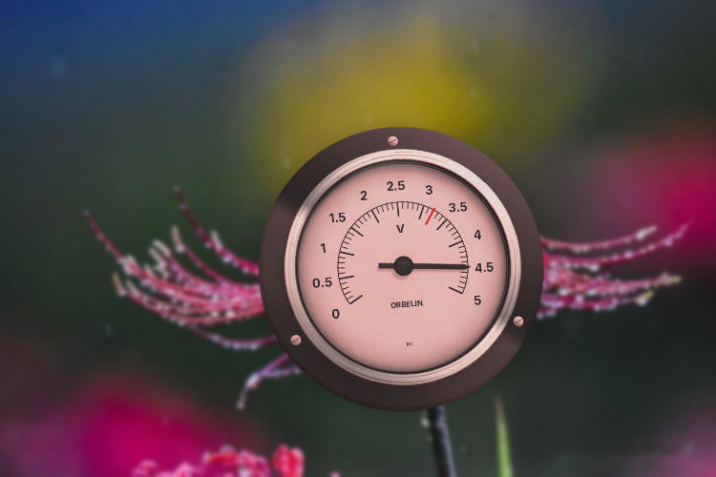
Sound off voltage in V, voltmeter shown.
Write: 4.5 V
